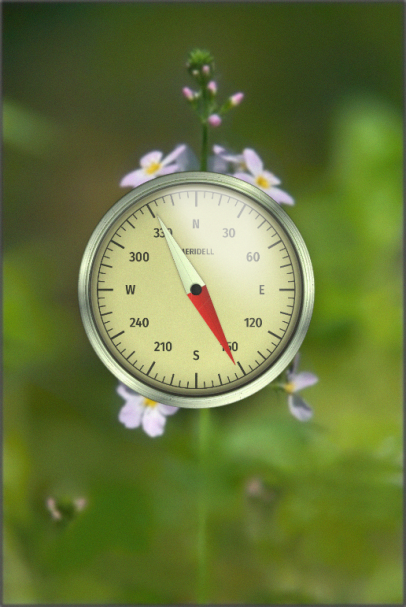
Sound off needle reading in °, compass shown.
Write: 152.5 °
